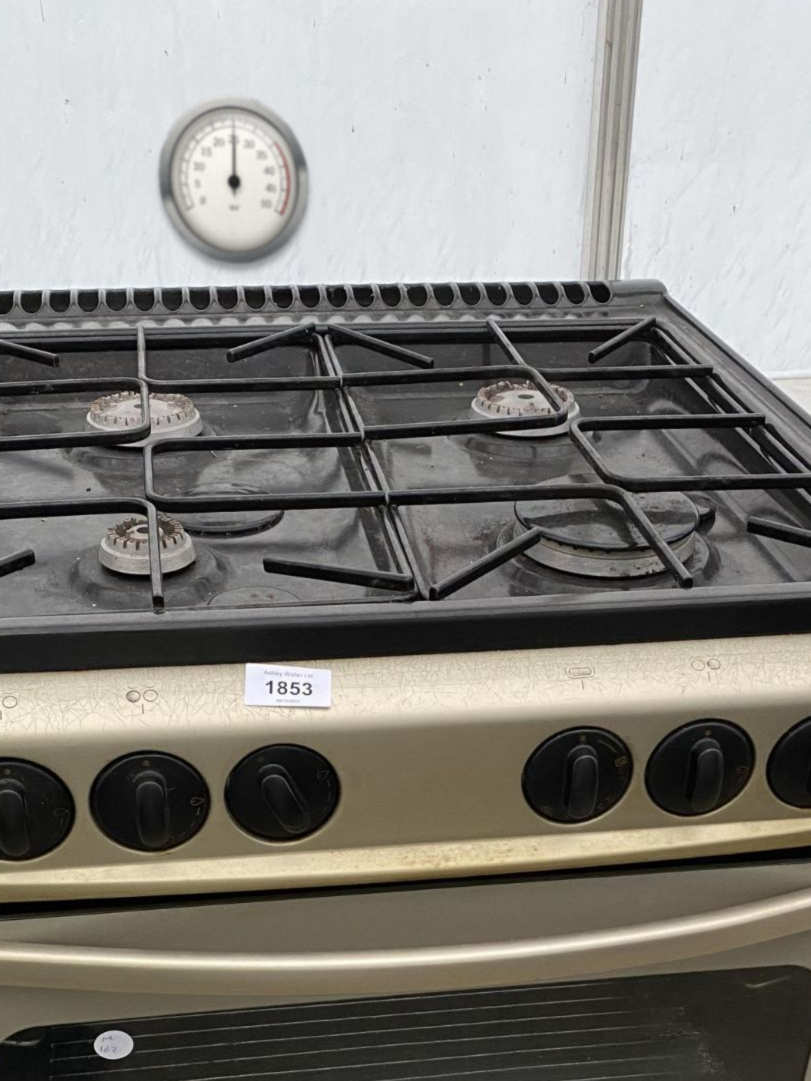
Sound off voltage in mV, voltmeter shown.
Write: 25 mV
